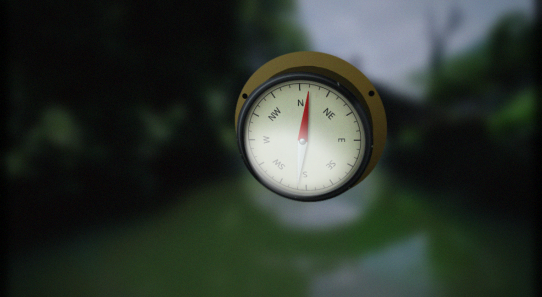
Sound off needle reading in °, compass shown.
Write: 10 °
